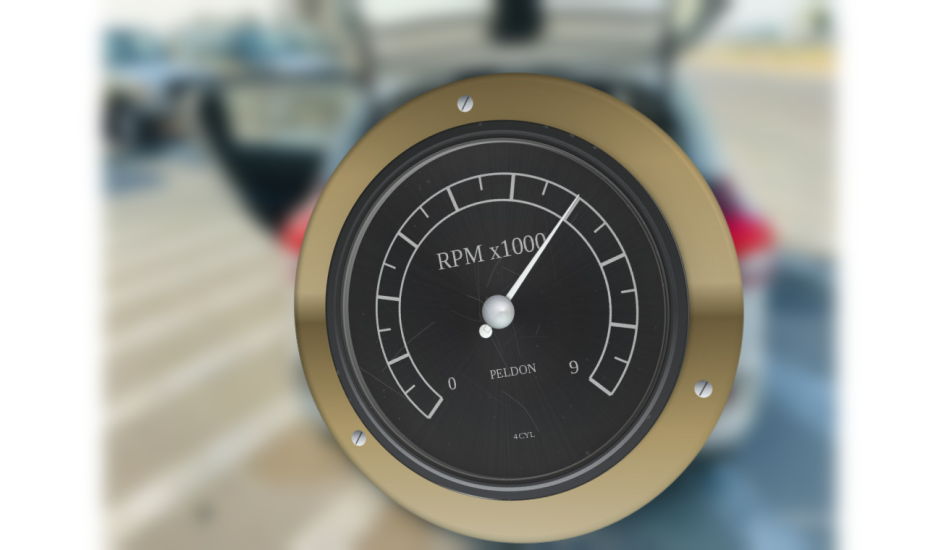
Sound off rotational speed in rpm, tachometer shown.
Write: 6000 rpm
